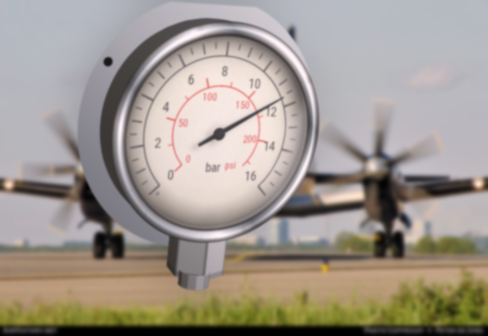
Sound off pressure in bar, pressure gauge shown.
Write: 11.5 bar
